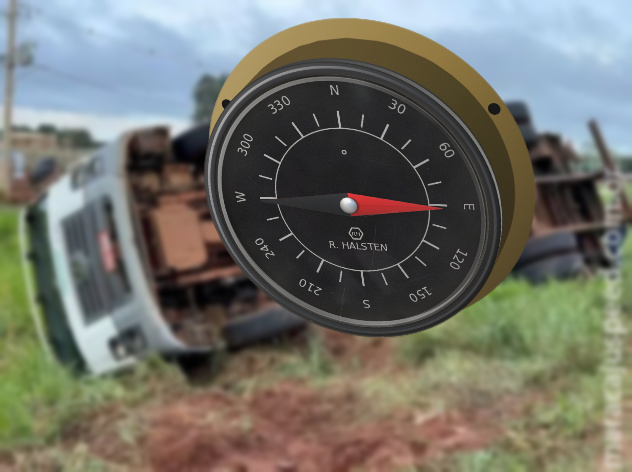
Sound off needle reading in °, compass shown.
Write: 90 °
